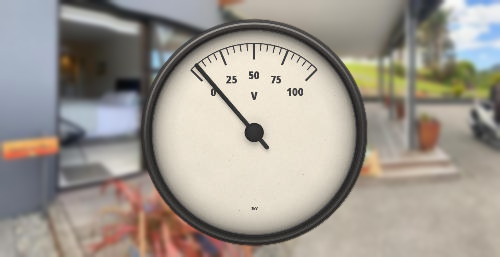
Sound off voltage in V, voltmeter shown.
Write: 5 V
